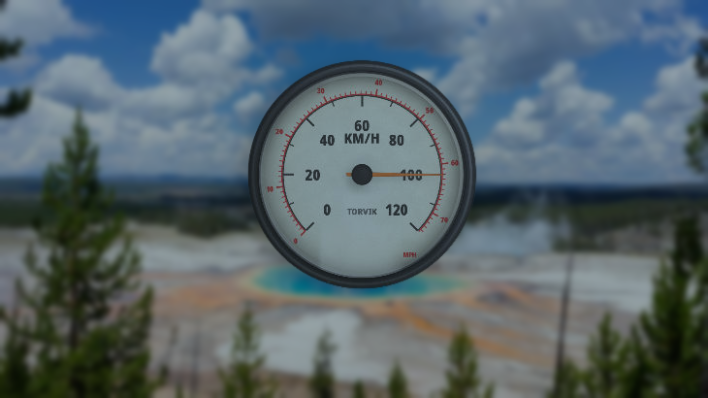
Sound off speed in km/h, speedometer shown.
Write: 100 km/h
